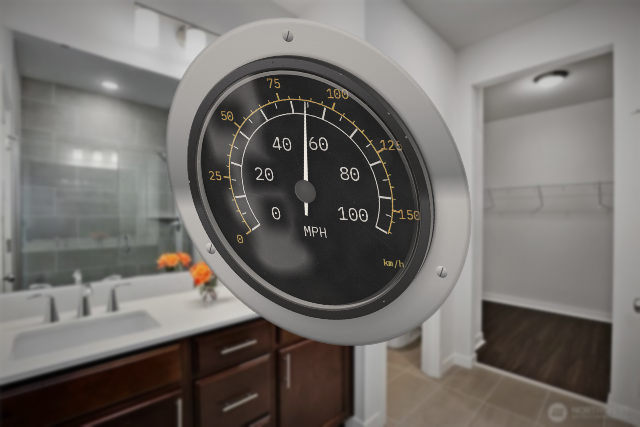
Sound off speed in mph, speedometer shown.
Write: 55 mph
